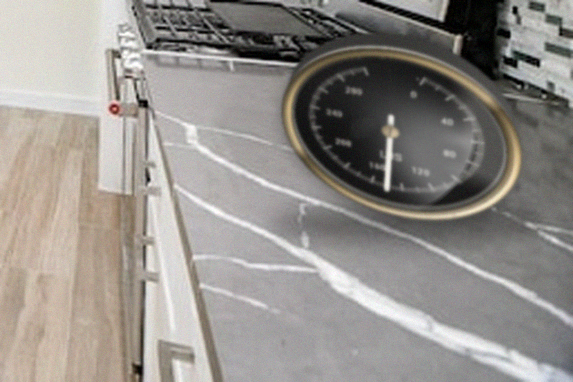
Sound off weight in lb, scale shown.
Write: 150 lb
